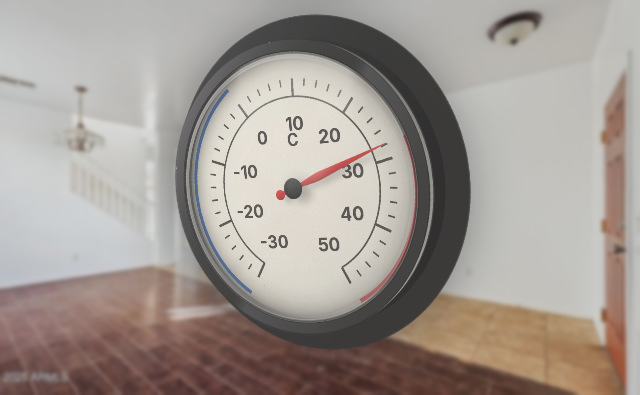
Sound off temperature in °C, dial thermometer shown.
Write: 28 °C
